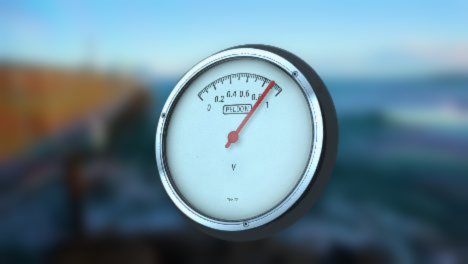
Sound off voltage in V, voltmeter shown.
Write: 0.9 V
